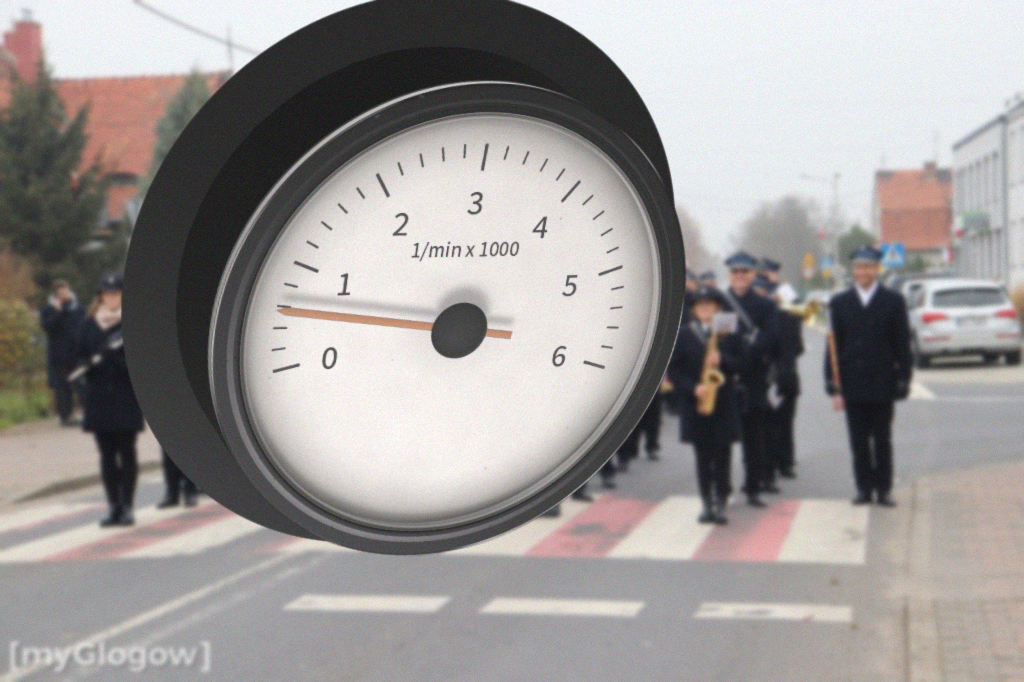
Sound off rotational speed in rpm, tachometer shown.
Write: 600 rpm
